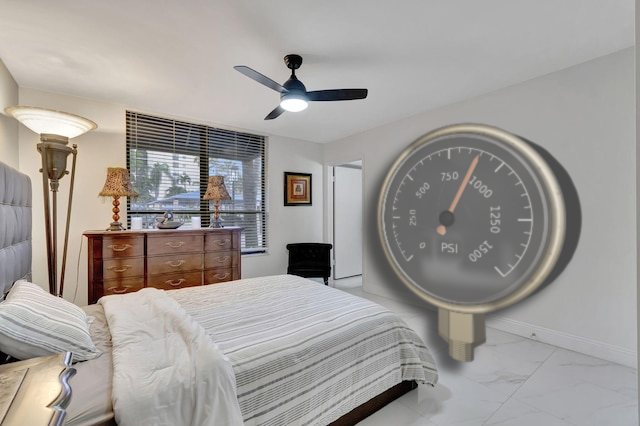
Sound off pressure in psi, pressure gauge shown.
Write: 900 psi
